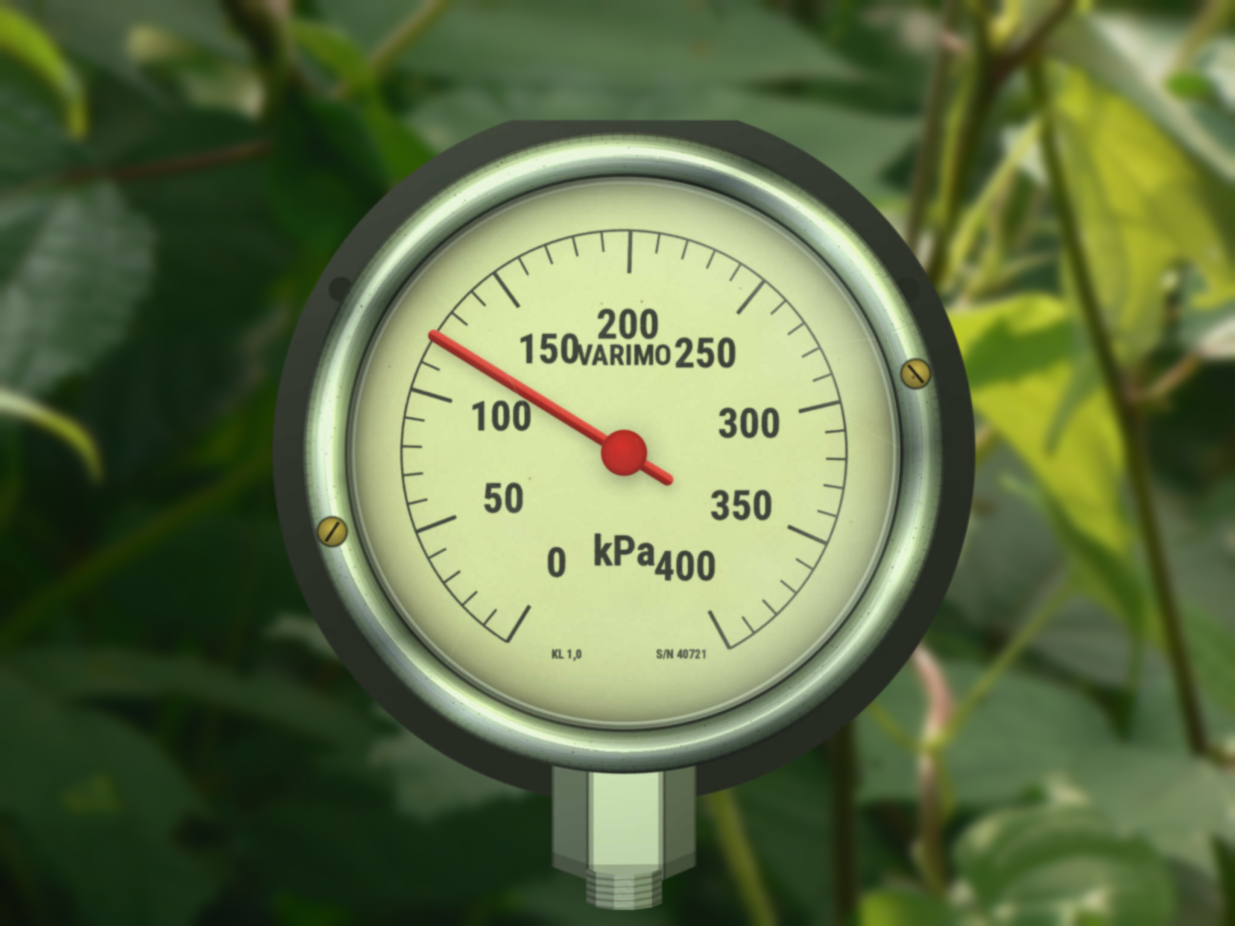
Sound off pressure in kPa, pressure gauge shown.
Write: 120 kPa
